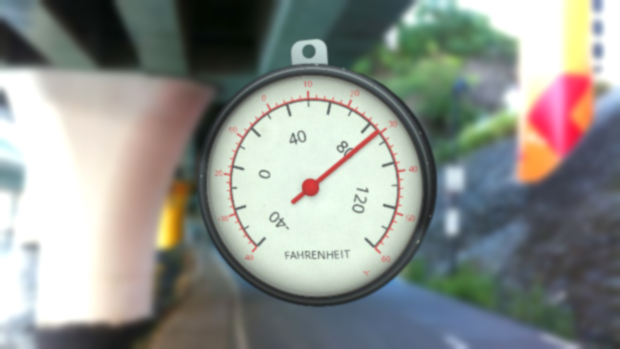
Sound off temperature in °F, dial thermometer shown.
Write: 85 °F
